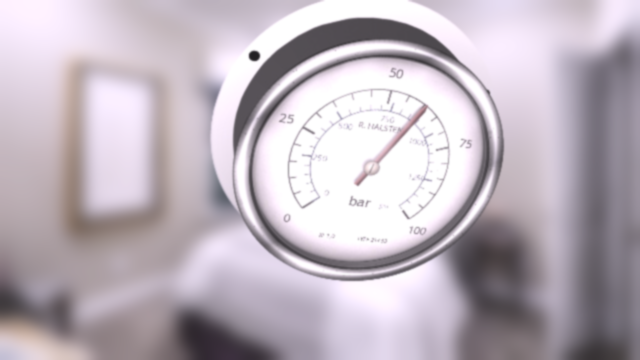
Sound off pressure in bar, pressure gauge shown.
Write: 60 bar
